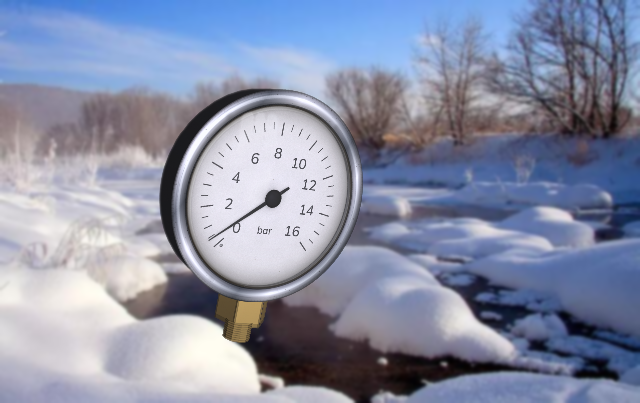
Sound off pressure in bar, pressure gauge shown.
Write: 0.5 bar
